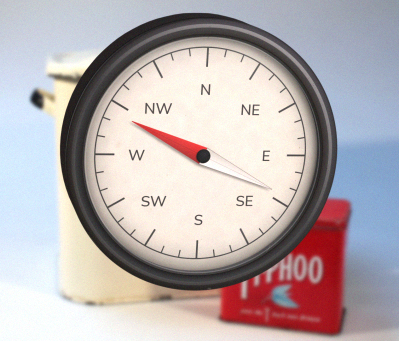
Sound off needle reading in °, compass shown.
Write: 295 °
